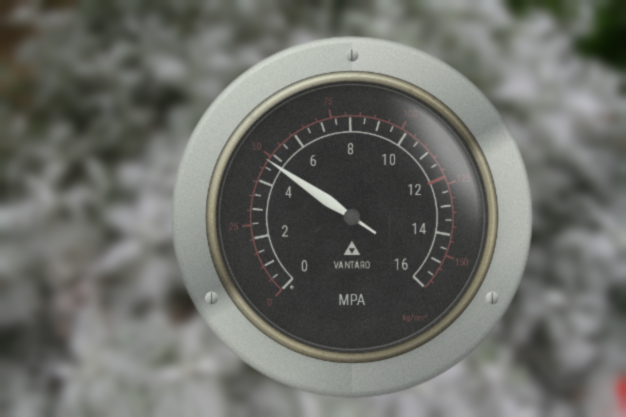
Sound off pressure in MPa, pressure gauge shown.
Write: 4.75 MPa
